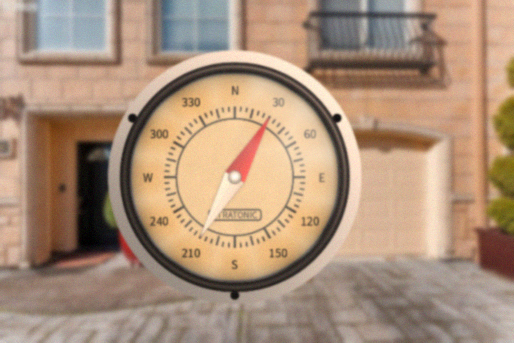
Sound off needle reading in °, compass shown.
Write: 30 °
